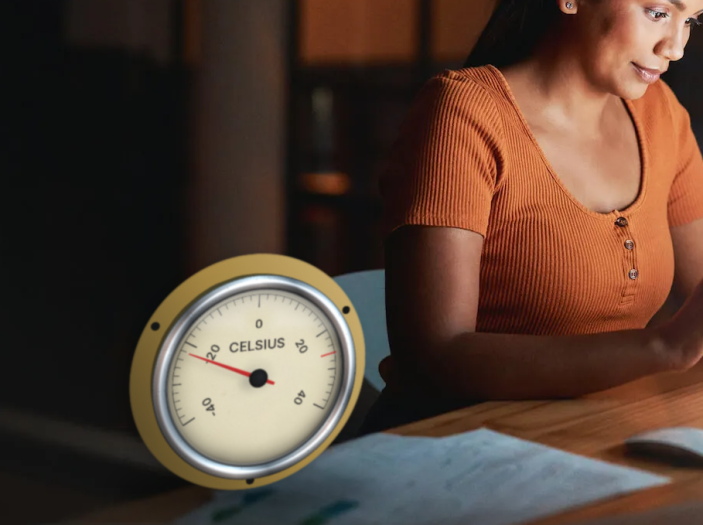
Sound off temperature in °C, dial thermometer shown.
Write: -22 °C
